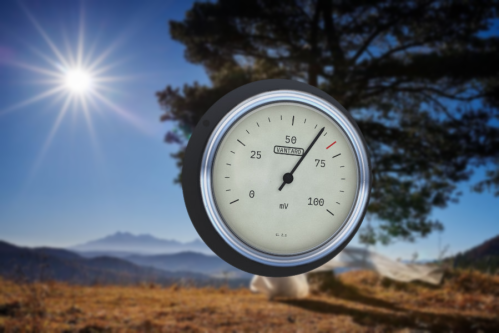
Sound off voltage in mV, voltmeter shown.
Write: 62.5 mV
